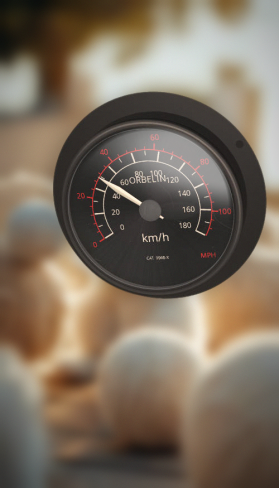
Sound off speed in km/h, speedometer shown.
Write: 50 km/h
